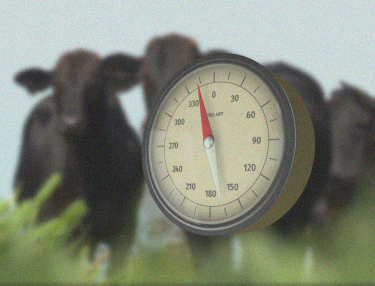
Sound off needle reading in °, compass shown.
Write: 345 °
